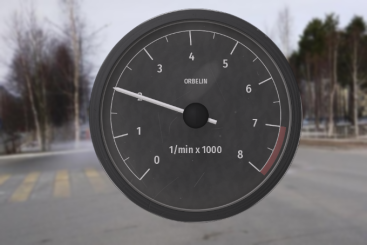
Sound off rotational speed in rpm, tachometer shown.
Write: 2000 rpm
